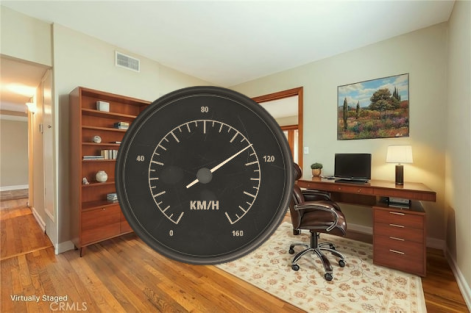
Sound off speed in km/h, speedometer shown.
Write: 110 km/h
